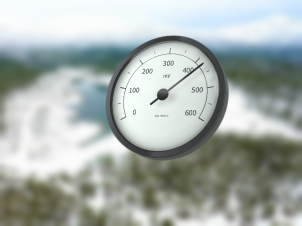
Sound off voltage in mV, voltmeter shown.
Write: 425 mV
